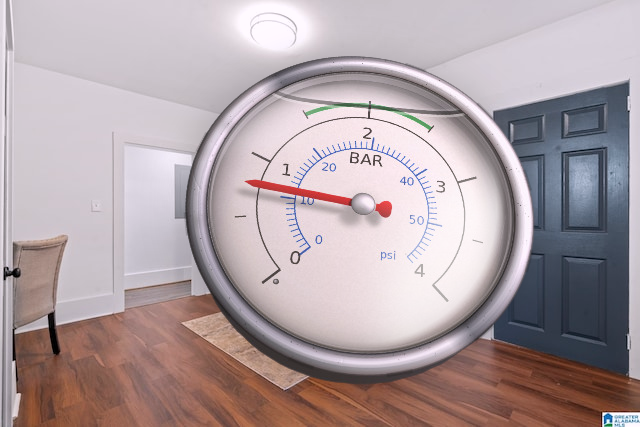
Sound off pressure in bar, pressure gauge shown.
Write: 0.75 bar
